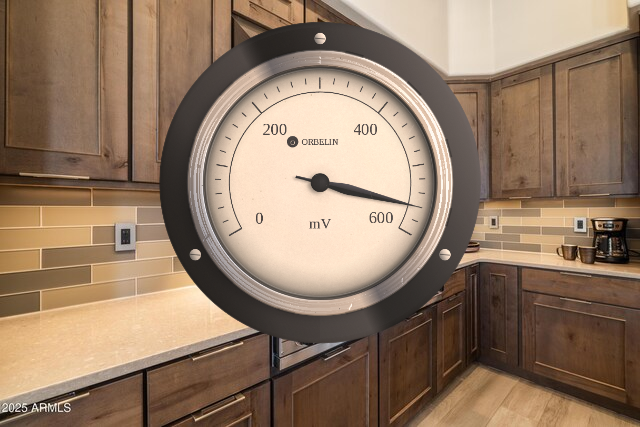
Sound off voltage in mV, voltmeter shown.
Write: 560 mV
